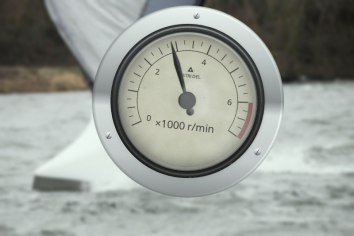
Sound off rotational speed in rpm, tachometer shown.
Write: 2875 rpm
